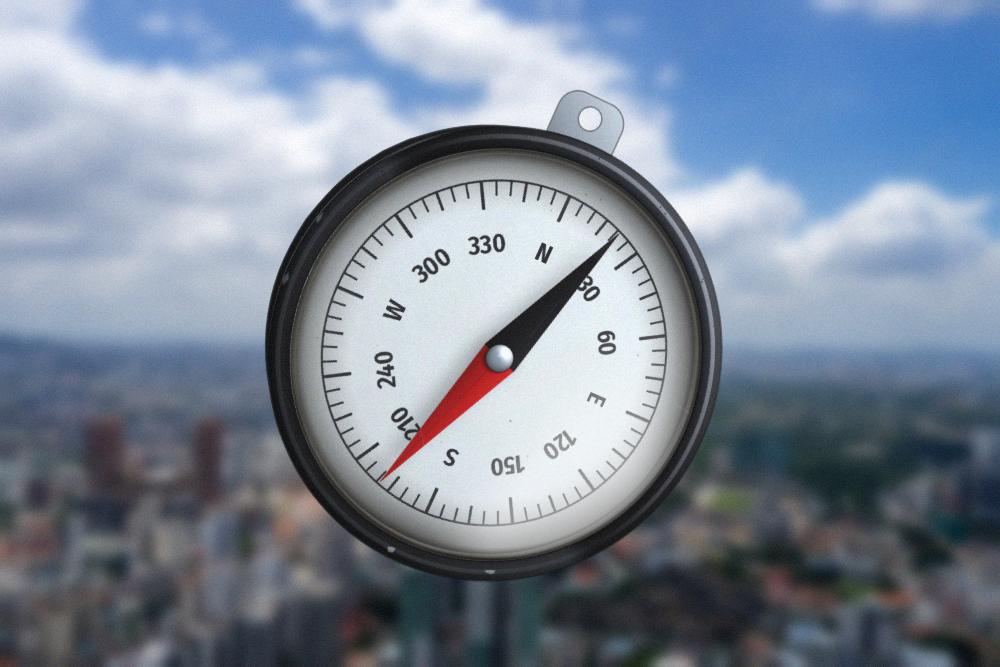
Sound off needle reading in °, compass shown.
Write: 200 °
